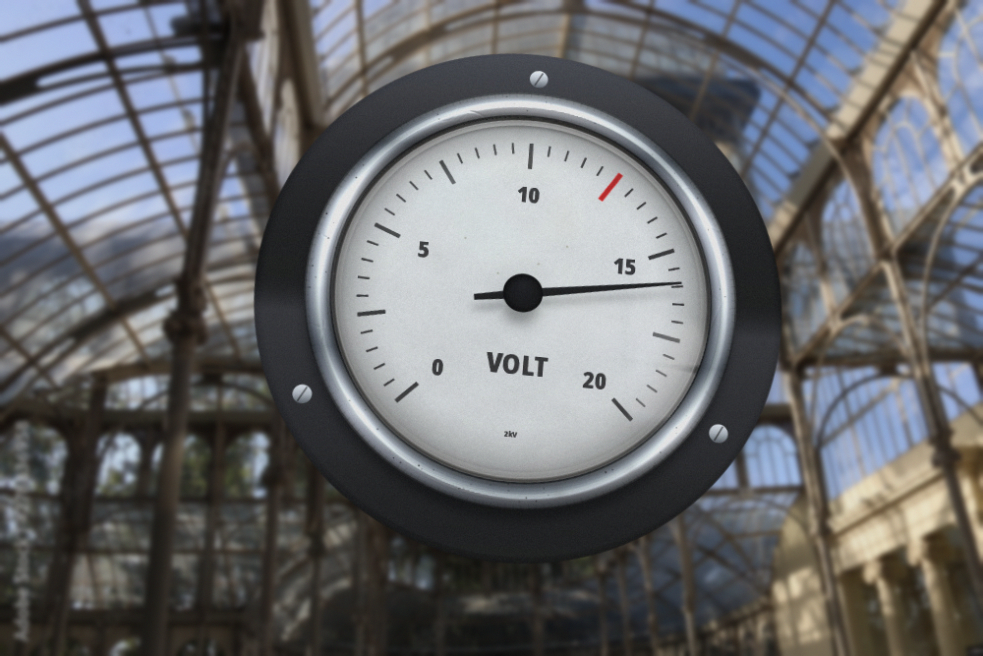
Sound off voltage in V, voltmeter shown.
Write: 16 V
